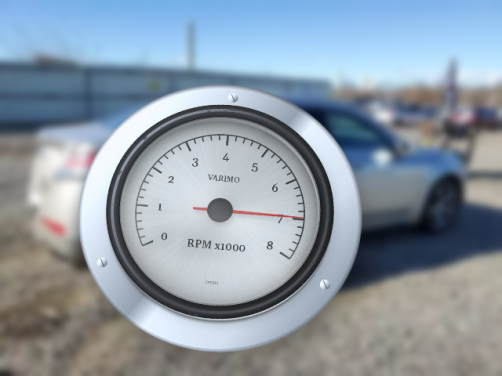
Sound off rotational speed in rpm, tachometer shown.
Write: 7000 rpm
